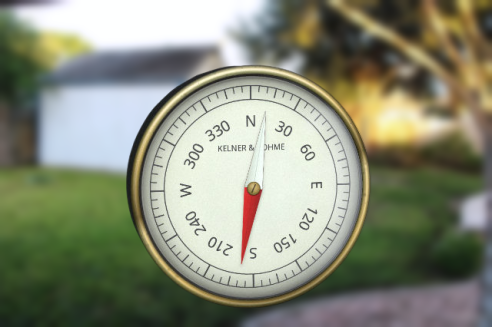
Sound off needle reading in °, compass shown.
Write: 190 °
